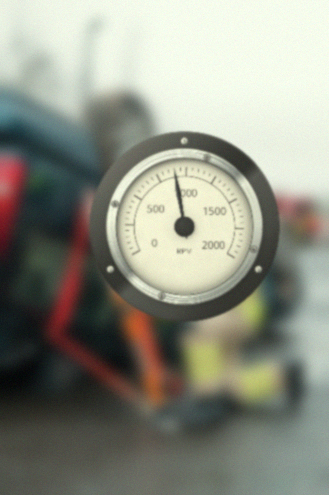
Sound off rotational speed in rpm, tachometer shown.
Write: 900 rpm
